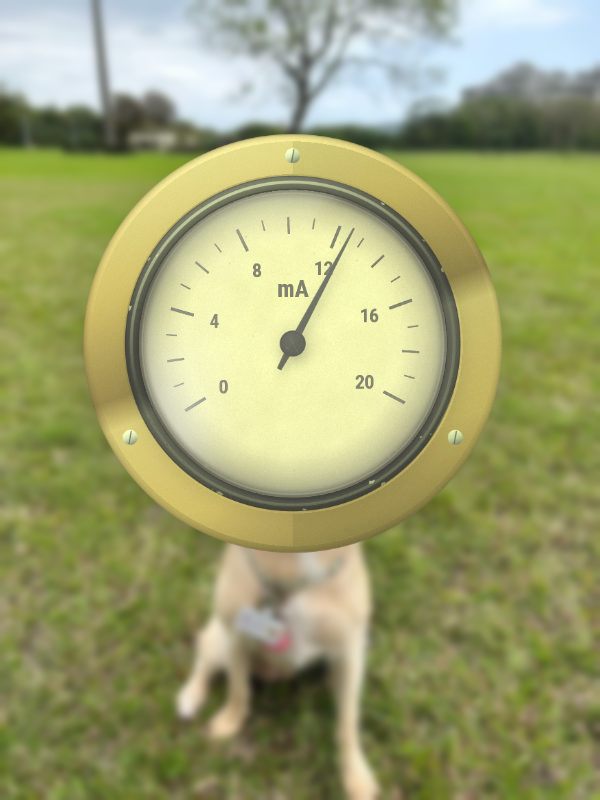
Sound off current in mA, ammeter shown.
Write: 12.5 mA
